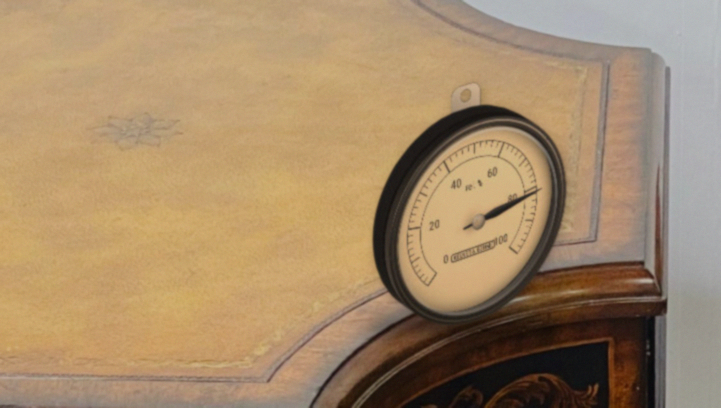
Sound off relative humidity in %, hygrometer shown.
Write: 80 %
